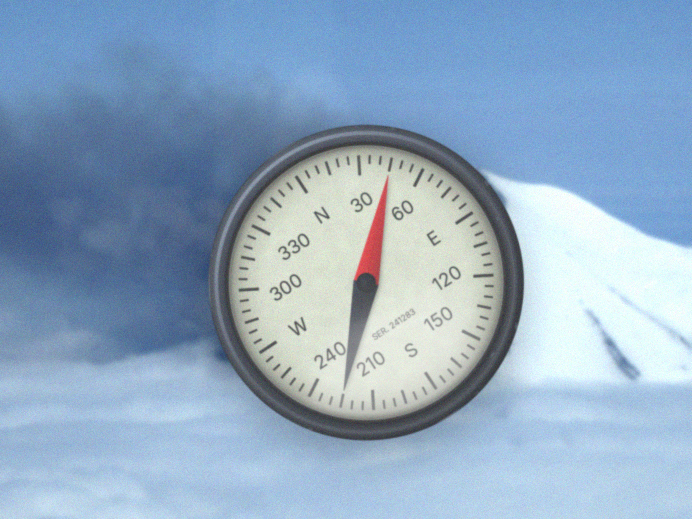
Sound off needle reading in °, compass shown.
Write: 45 °
